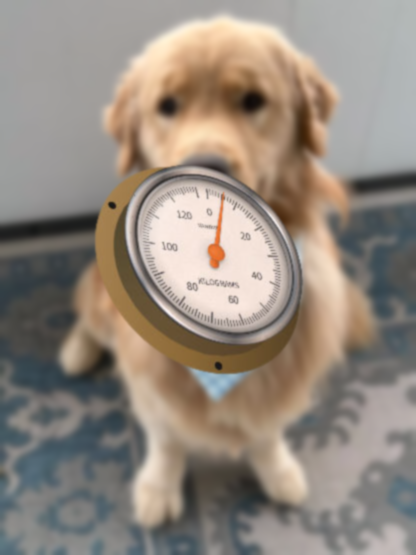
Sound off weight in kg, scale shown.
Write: 5 kg
